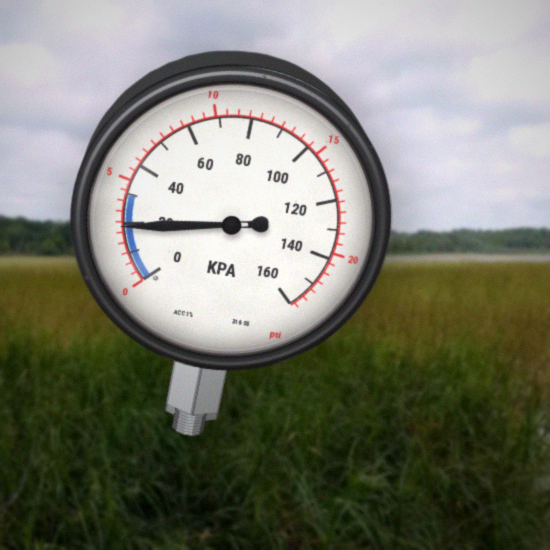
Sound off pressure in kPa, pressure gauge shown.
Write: 20 kPa
